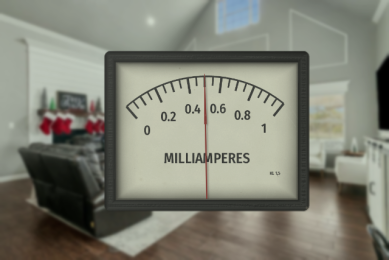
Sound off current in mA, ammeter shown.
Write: 0.5 mA
